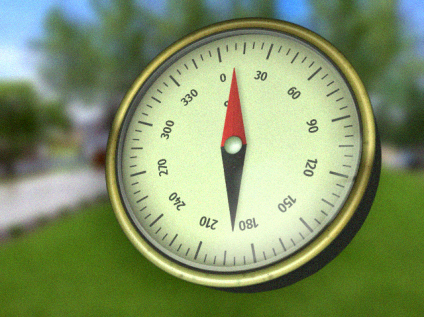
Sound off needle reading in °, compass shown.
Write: 10 °
